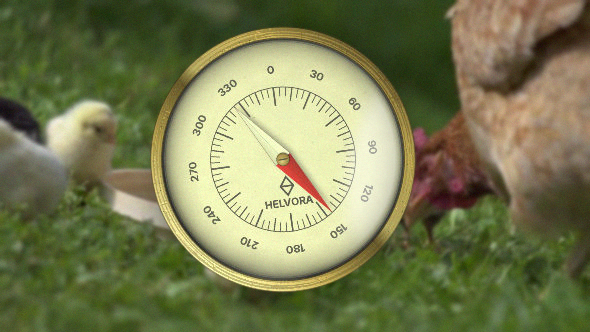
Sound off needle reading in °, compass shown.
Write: 145 °
